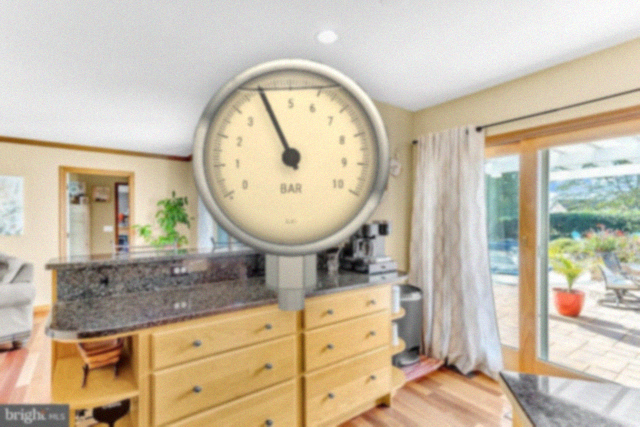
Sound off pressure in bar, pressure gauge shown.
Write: 4 bar
